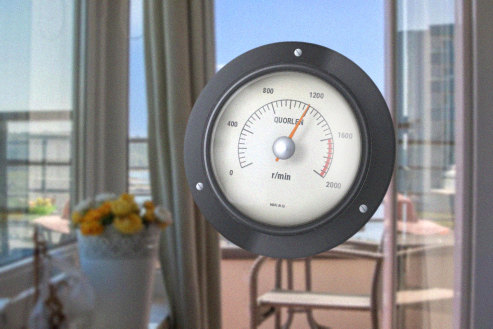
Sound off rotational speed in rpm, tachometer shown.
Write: 1200 rpm
